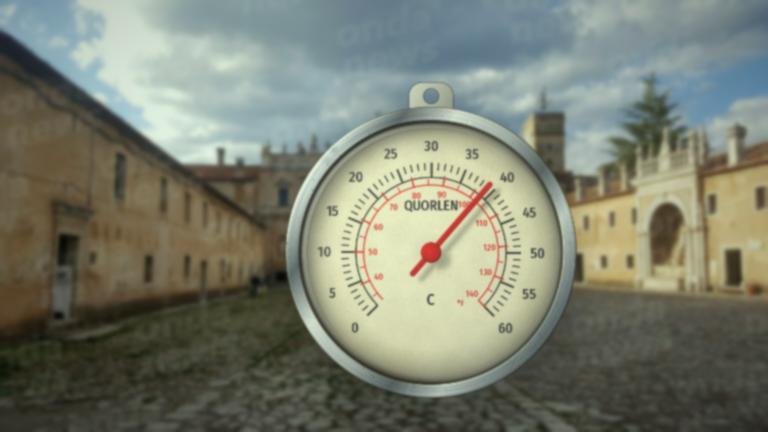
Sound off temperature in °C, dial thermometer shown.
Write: 39 °C
